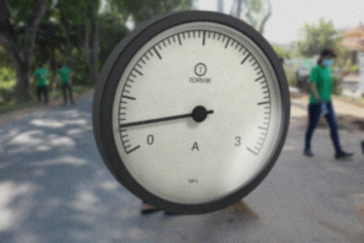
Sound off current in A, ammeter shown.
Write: 0.25 A
